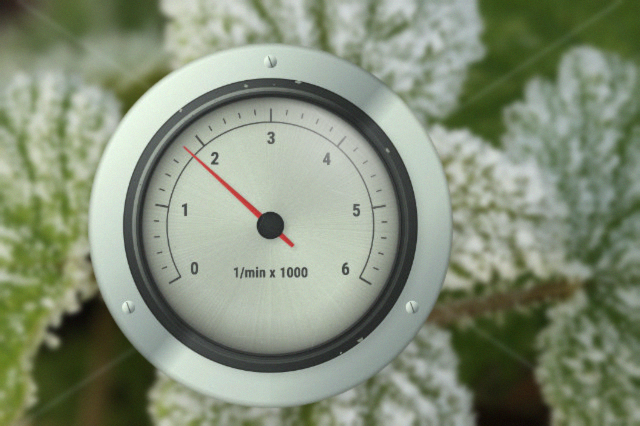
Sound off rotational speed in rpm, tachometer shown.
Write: 1800 rpm
